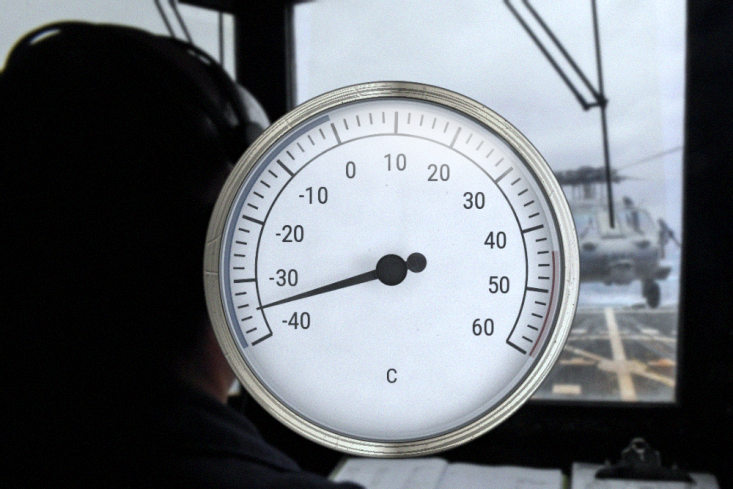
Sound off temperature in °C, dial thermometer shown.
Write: -35 °C
